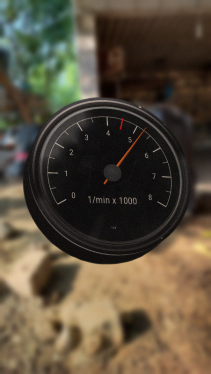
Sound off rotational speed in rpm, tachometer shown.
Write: 5250 rpm
